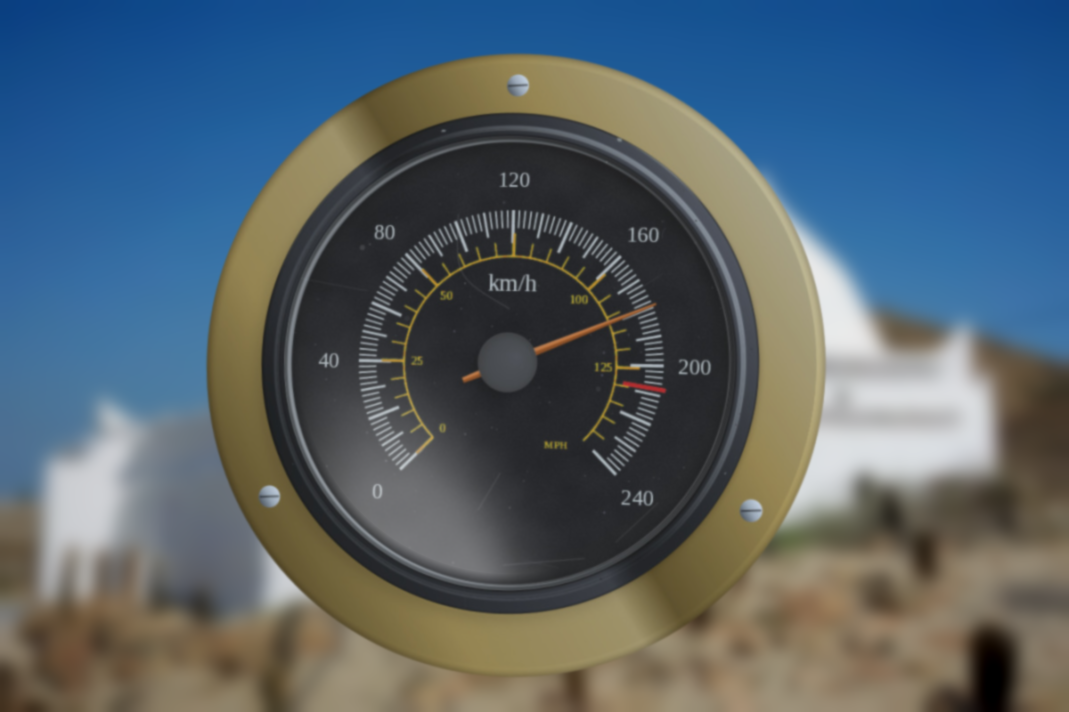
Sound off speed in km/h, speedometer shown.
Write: 180 km/h
